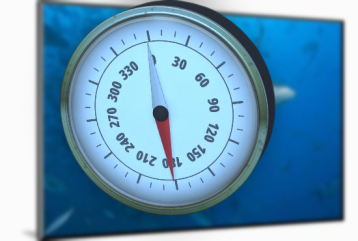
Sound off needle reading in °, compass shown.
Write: 180 °
